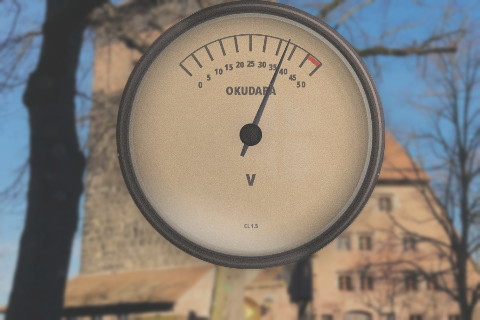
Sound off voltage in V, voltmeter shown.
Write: 37.5 V
